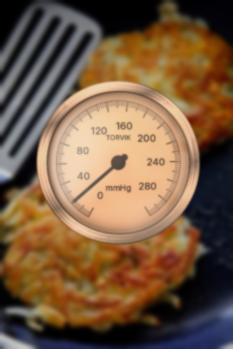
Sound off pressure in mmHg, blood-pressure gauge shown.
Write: 20 mmHg
